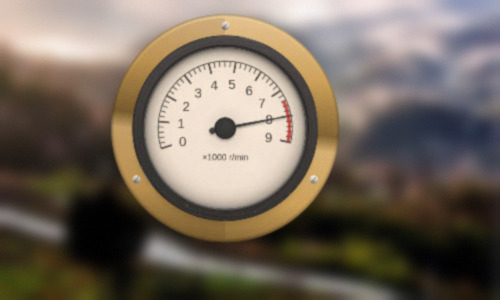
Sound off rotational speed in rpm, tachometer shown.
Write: 8000 rpm
